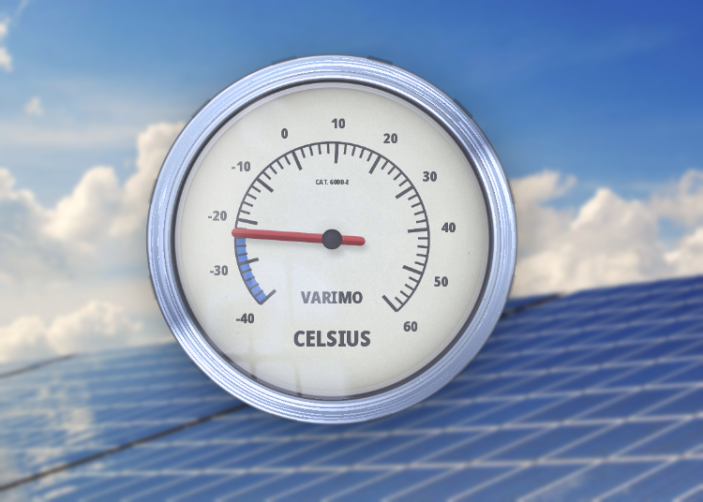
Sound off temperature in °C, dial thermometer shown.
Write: -23 °C
